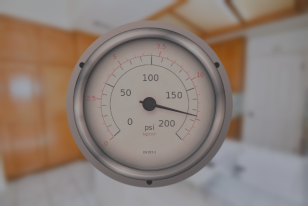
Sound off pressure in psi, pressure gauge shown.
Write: 175 psi
